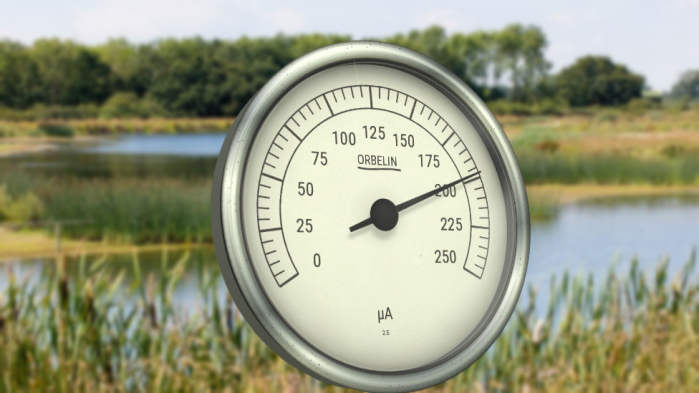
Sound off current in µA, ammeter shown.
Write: 197.5 µA
